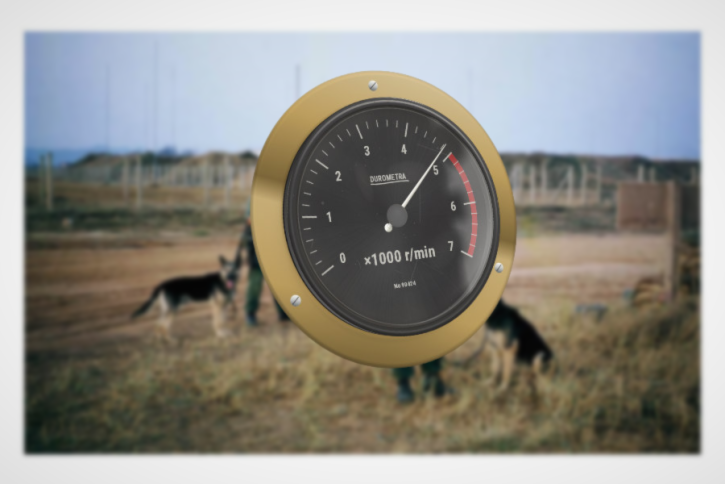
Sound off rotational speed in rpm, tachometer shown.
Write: 4800 rpm
